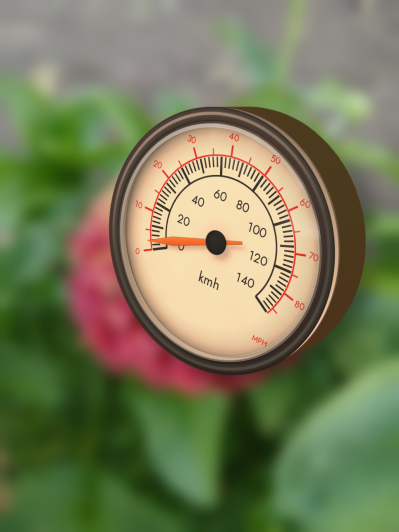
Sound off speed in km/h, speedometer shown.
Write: 4 km/h
